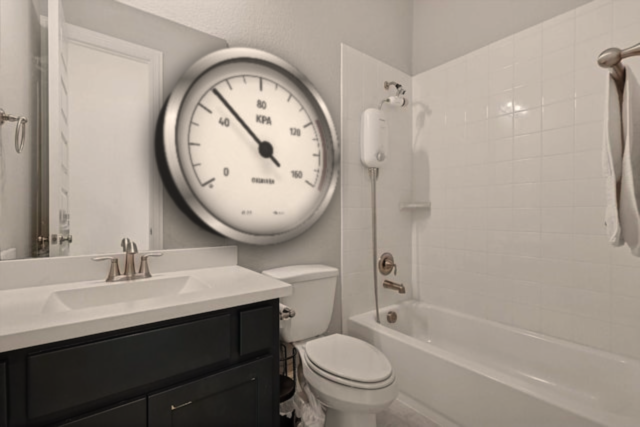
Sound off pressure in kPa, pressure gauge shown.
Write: 50 kPa
